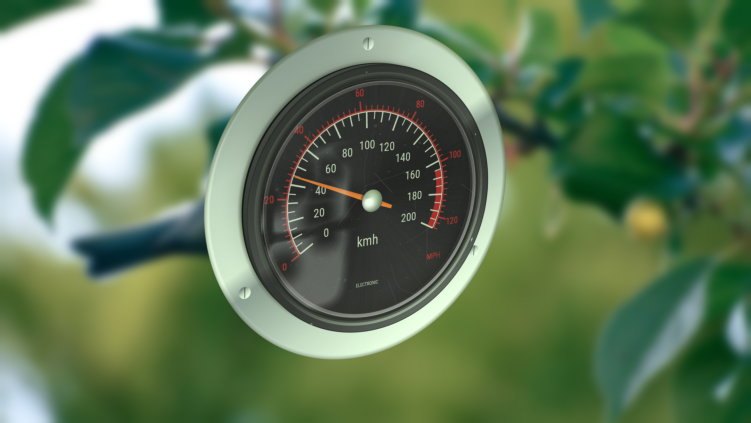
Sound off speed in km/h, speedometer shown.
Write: 45 km/h
